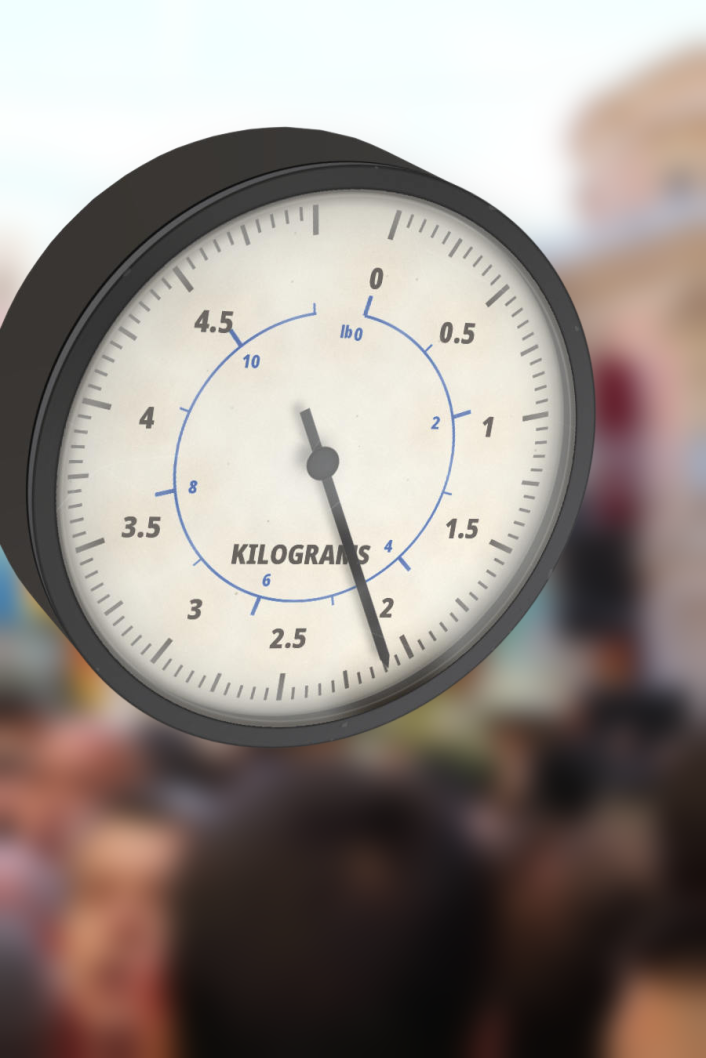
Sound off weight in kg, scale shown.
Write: 2.1 kg
